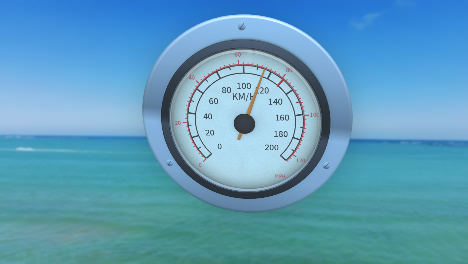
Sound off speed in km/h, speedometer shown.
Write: 115 km/h
